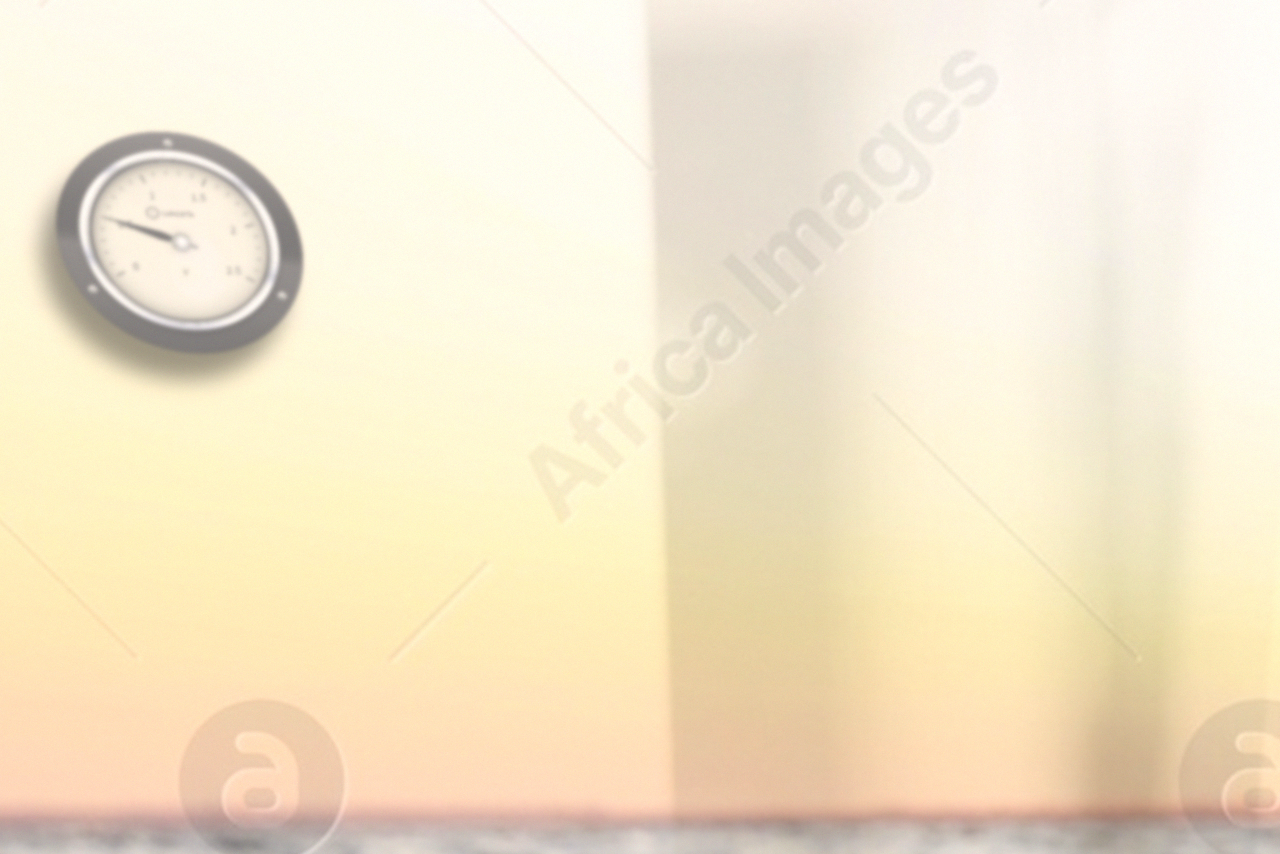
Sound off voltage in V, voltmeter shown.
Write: 0.5 V
